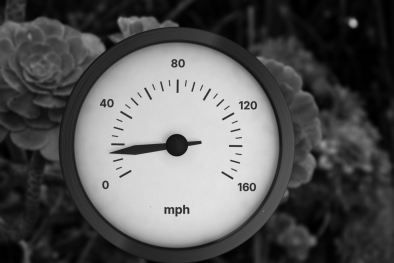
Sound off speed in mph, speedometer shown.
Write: 15 mph
